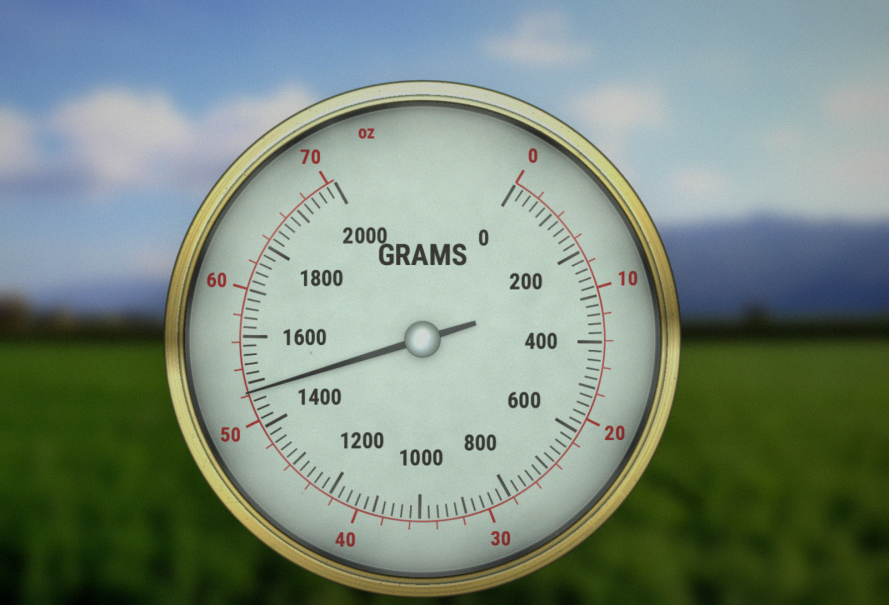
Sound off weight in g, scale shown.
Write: 1480 g
